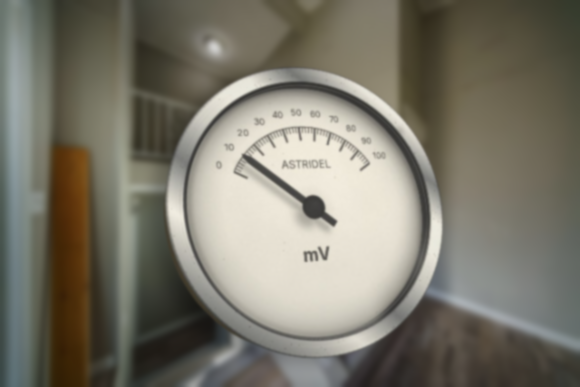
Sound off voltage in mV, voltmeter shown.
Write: 10 mV
